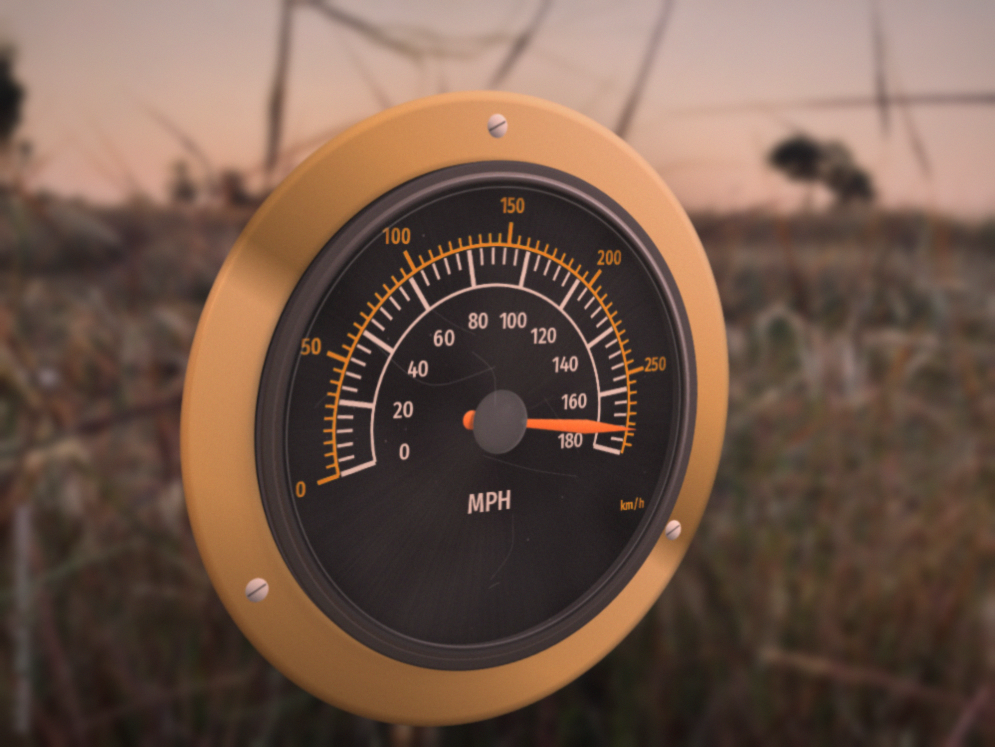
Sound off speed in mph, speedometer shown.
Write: 172 mph
